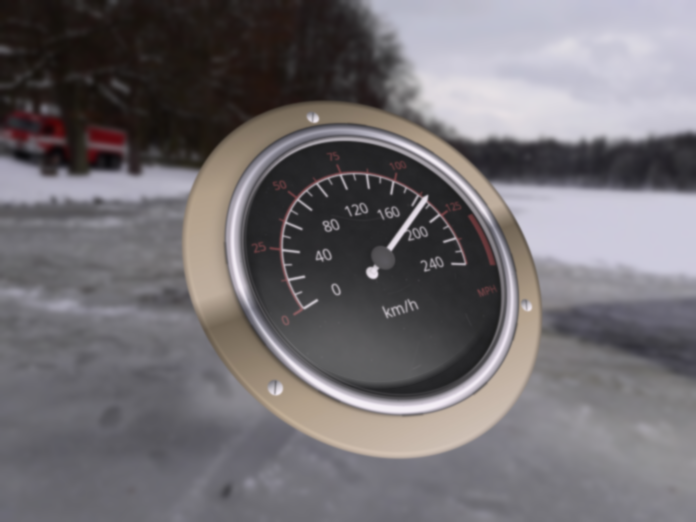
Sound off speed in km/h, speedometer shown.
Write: 185 km/h
